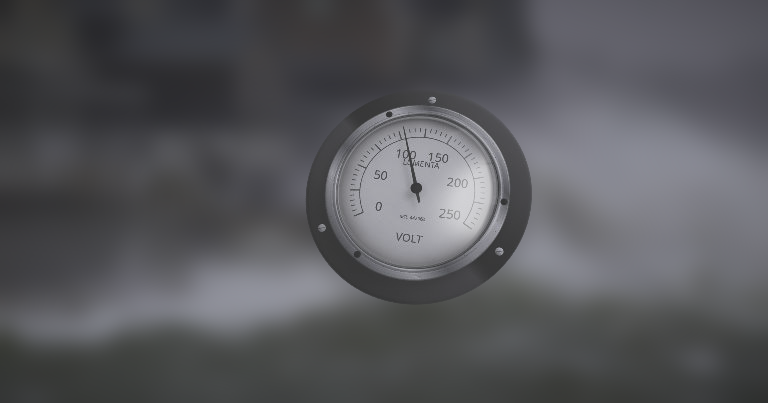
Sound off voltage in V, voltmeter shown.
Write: 105 V
